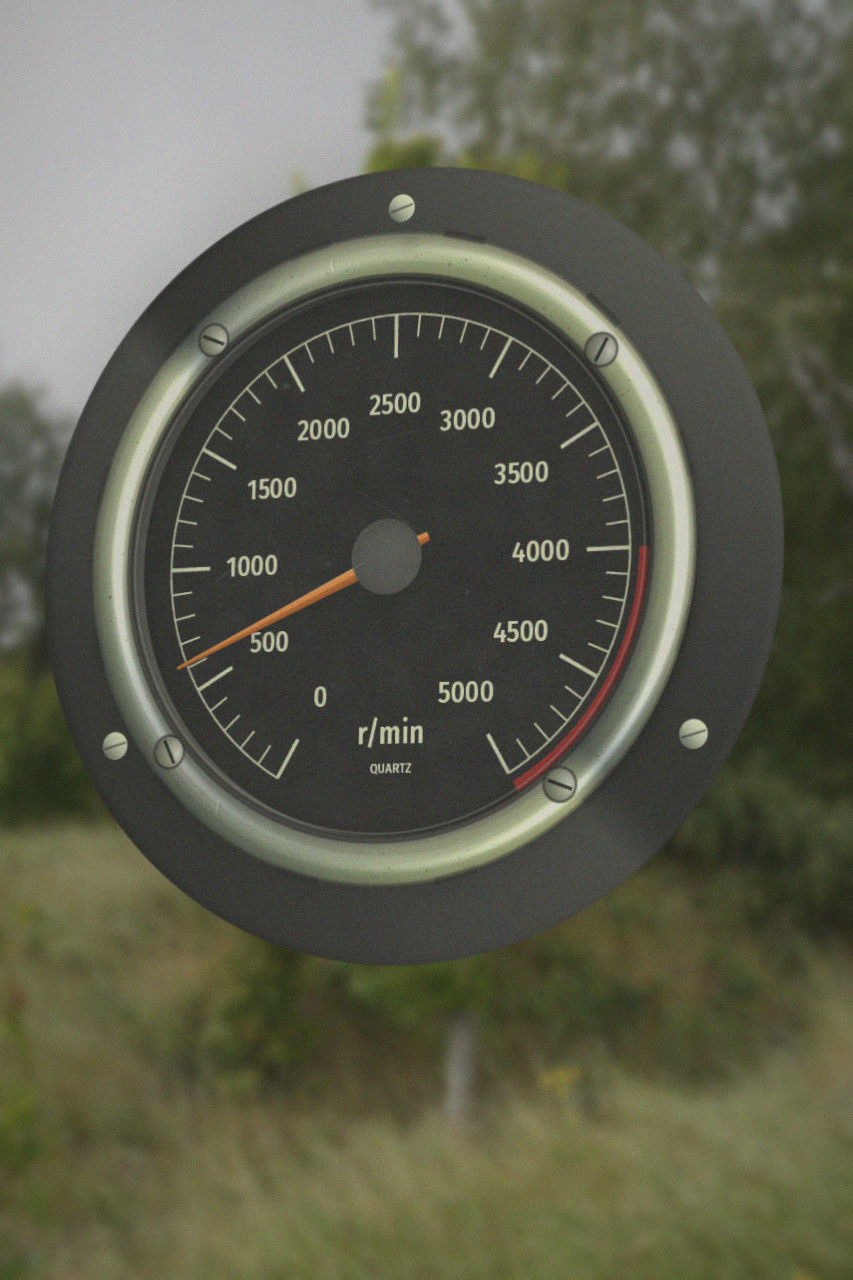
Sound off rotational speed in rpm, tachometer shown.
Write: 600 rpm
